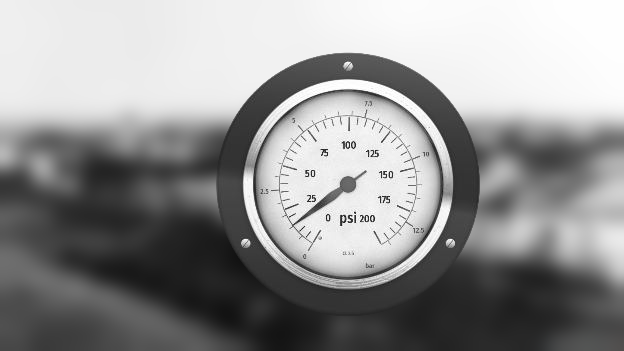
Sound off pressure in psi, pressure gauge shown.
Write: 15 psi
